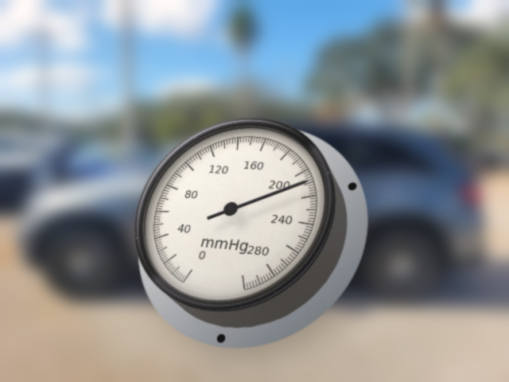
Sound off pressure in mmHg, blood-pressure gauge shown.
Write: 210 mmHg
